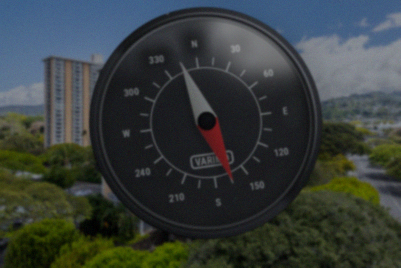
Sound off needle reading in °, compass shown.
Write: 165 °
